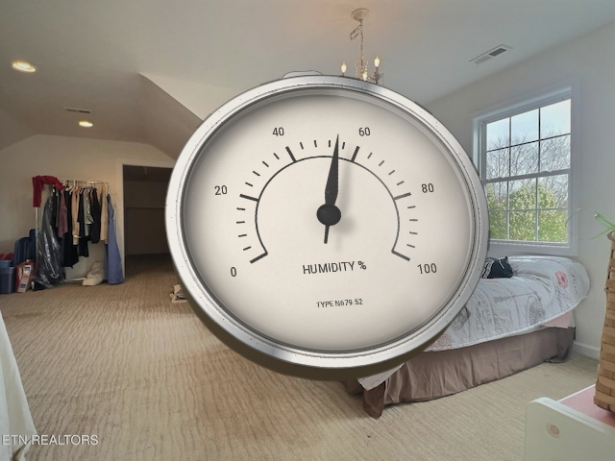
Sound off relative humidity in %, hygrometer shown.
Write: 54 %
